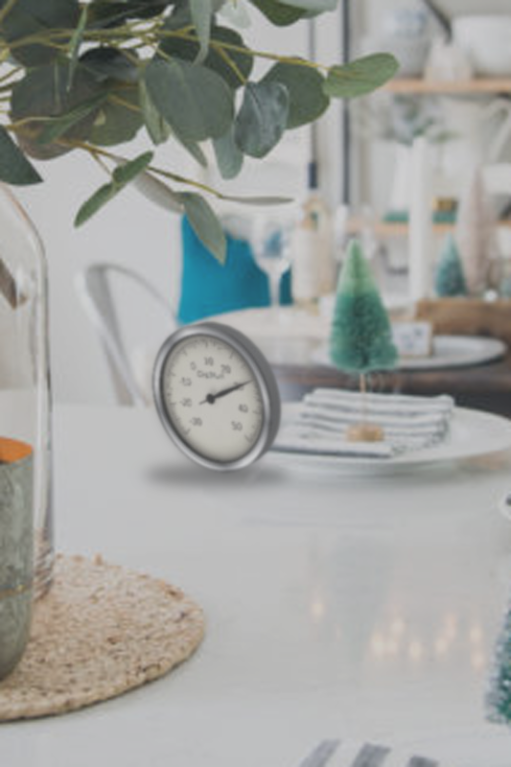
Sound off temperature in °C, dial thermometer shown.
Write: 30 °C
